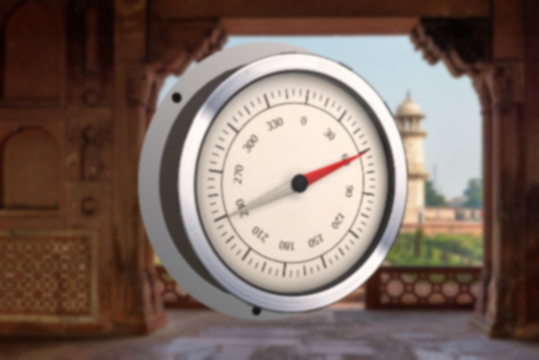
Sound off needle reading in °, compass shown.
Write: 60 °
